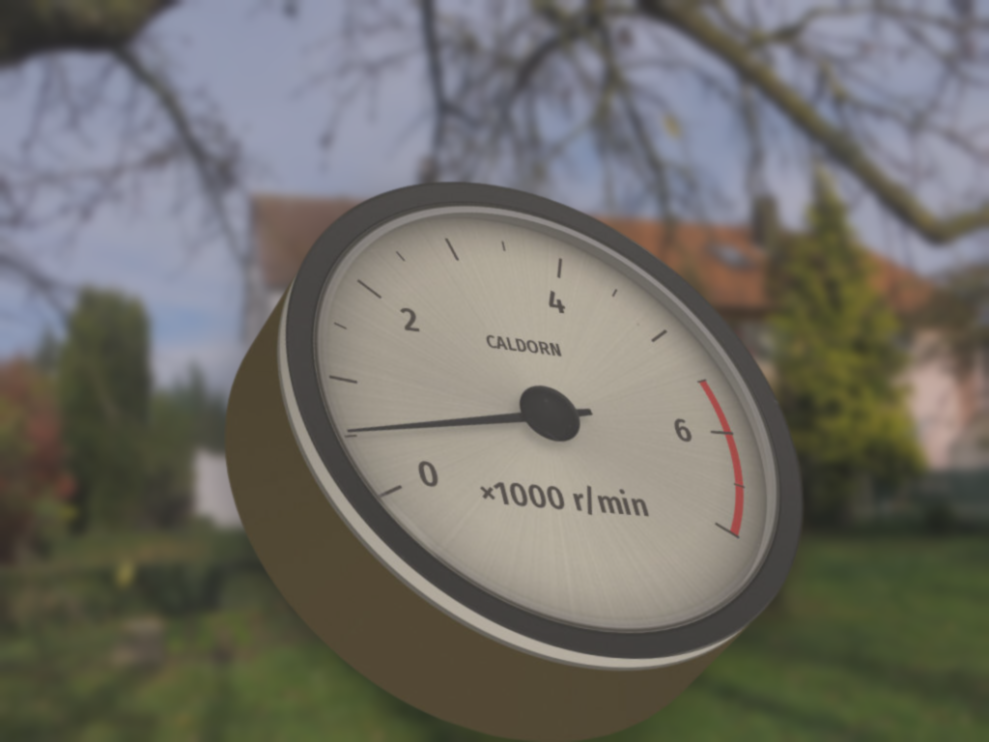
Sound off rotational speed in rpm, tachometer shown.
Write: 500 rpm
